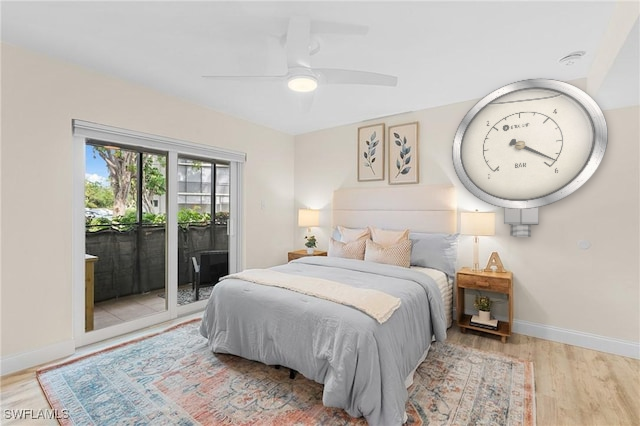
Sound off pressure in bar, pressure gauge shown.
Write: 5.75 bar
